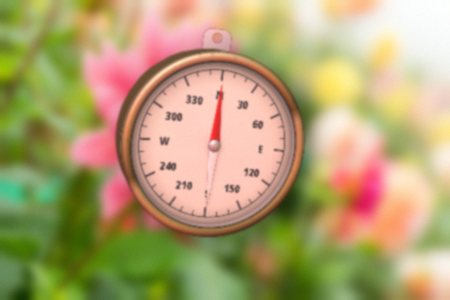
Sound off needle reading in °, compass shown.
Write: 0 °
